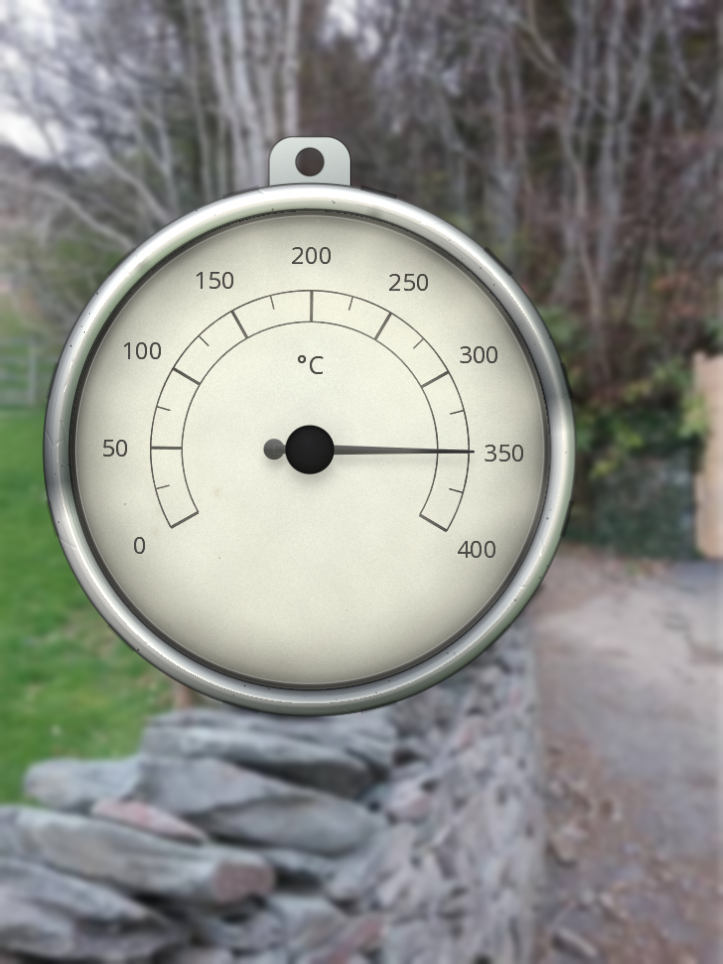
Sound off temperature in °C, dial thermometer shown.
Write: 350 °C
